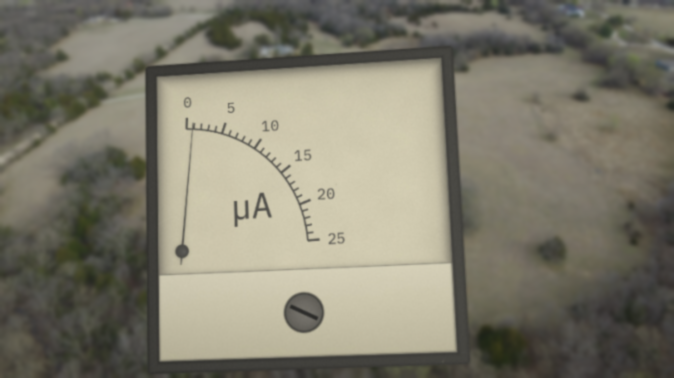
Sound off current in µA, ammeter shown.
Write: 1 µA
